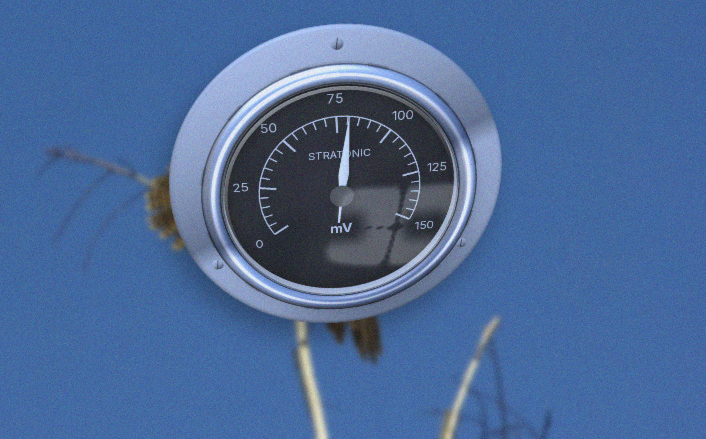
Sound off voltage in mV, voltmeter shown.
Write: 80 mV
